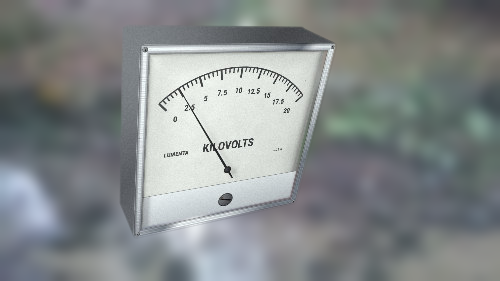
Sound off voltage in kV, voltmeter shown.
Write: 2.5 kV
